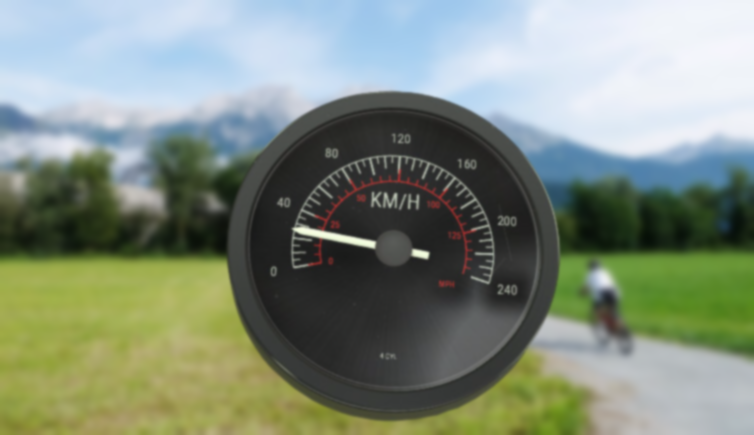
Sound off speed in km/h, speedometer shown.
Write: 25 km/h
